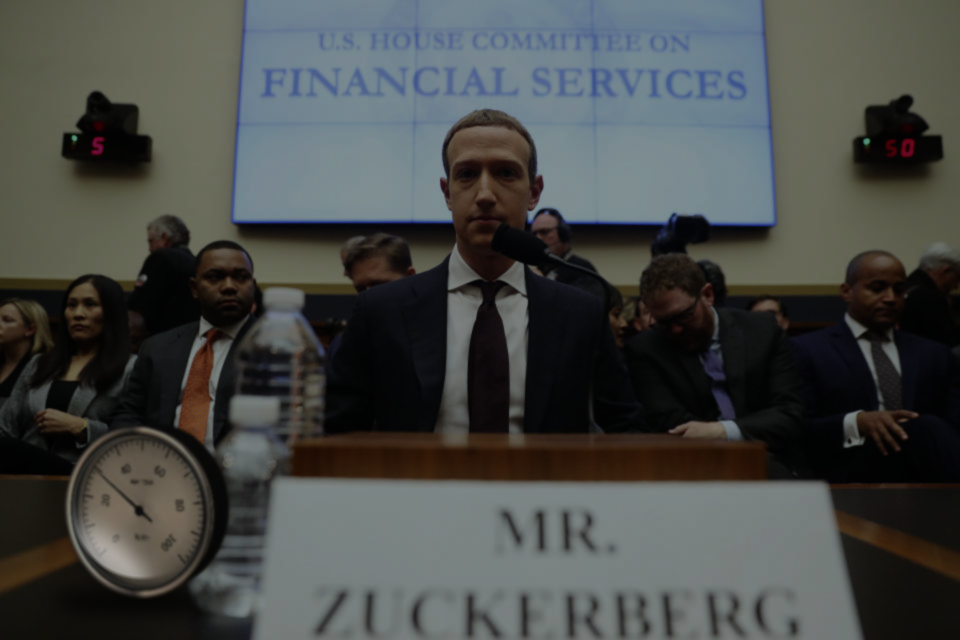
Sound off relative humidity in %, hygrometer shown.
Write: 30 %
